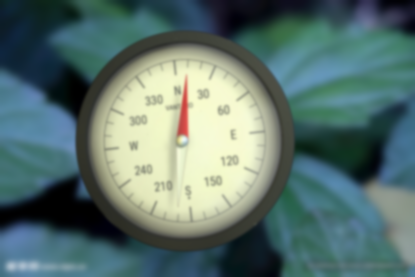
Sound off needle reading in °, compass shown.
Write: 10 °
